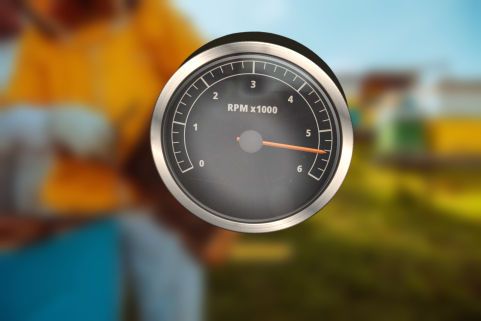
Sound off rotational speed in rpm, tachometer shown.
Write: 5400 rpm
